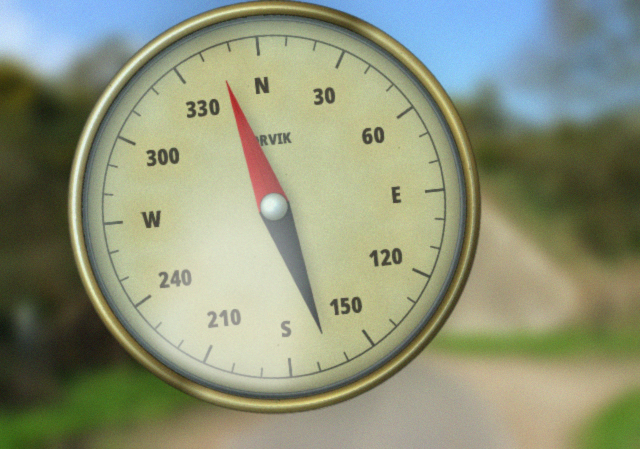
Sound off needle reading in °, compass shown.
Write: 345 °
